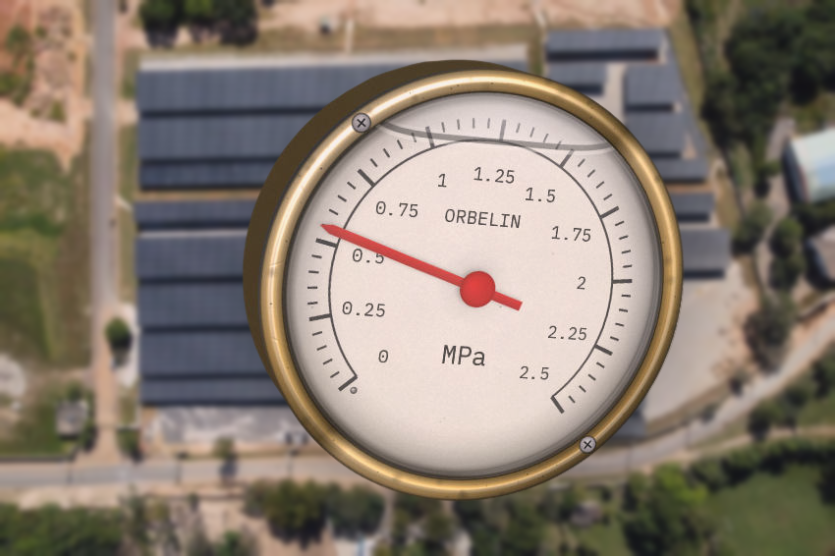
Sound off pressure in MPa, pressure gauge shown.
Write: 0.55 MPa
